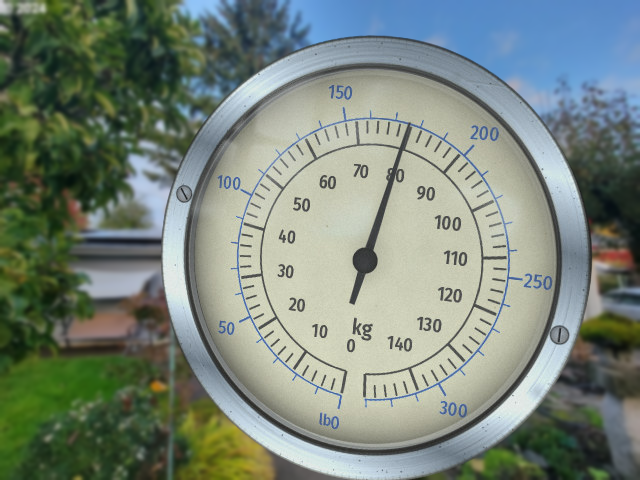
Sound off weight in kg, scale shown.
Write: 80 kg
